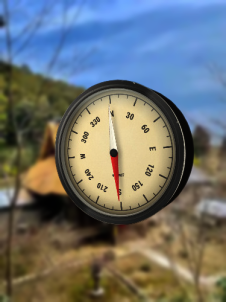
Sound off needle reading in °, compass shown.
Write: 180 °
